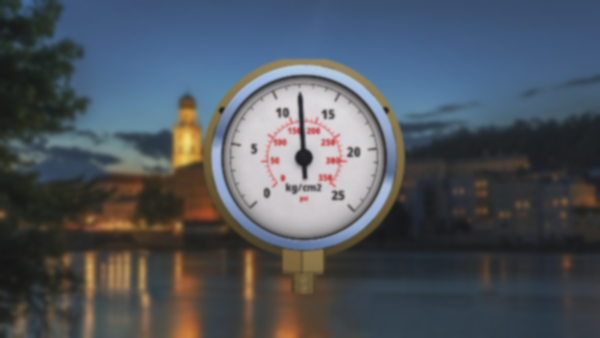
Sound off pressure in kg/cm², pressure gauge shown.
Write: 12 kg/cm²
